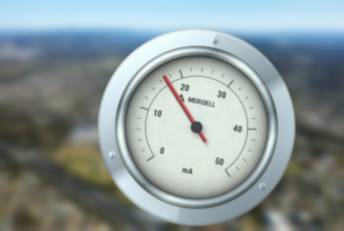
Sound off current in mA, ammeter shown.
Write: 17 mA
